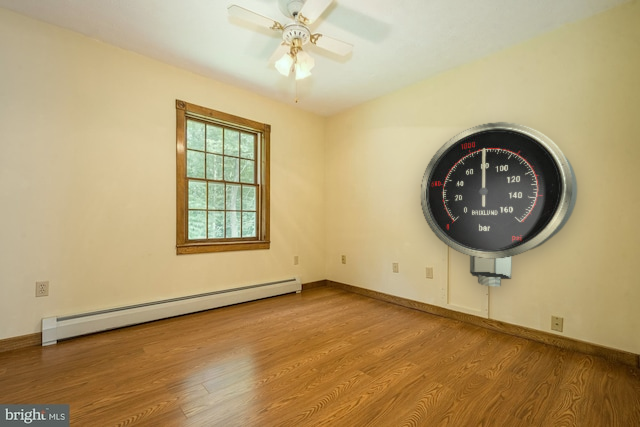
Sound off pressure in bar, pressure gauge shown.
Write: 80 bar
